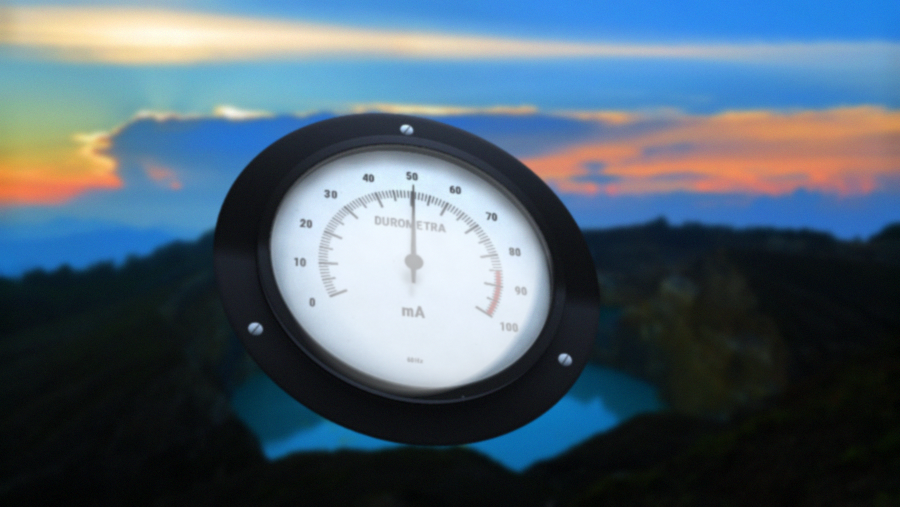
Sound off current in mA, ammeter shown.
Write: 50 mA
